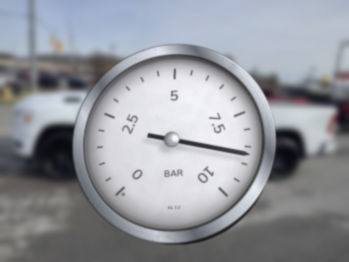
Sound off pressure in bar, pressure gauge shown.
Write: 8.75 bar
